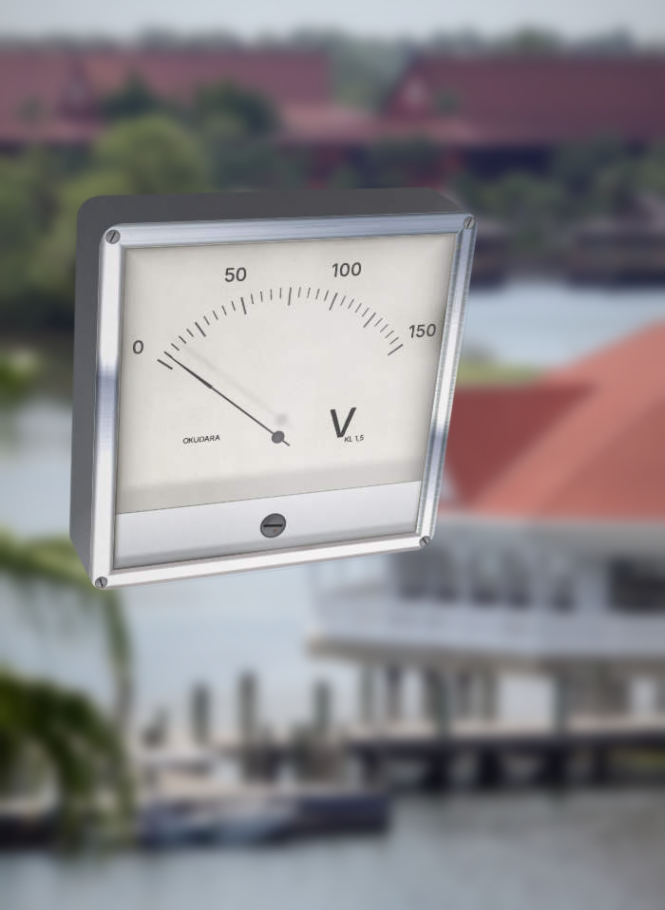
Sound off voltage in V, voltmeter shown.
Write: 5 V
